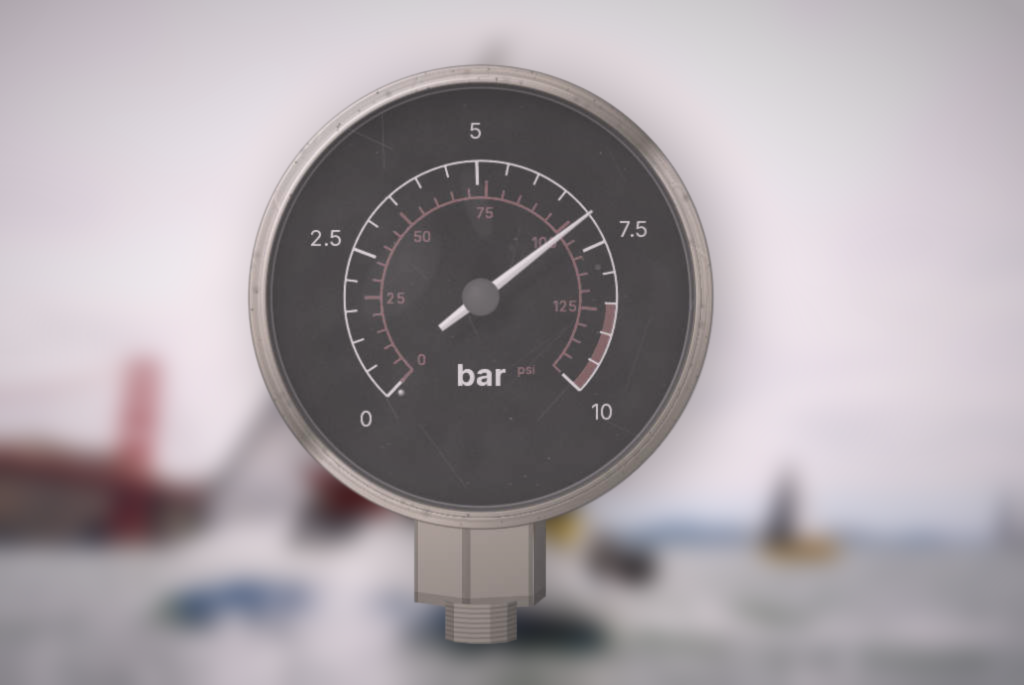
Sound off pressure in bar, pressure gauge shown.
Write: 7 bar
